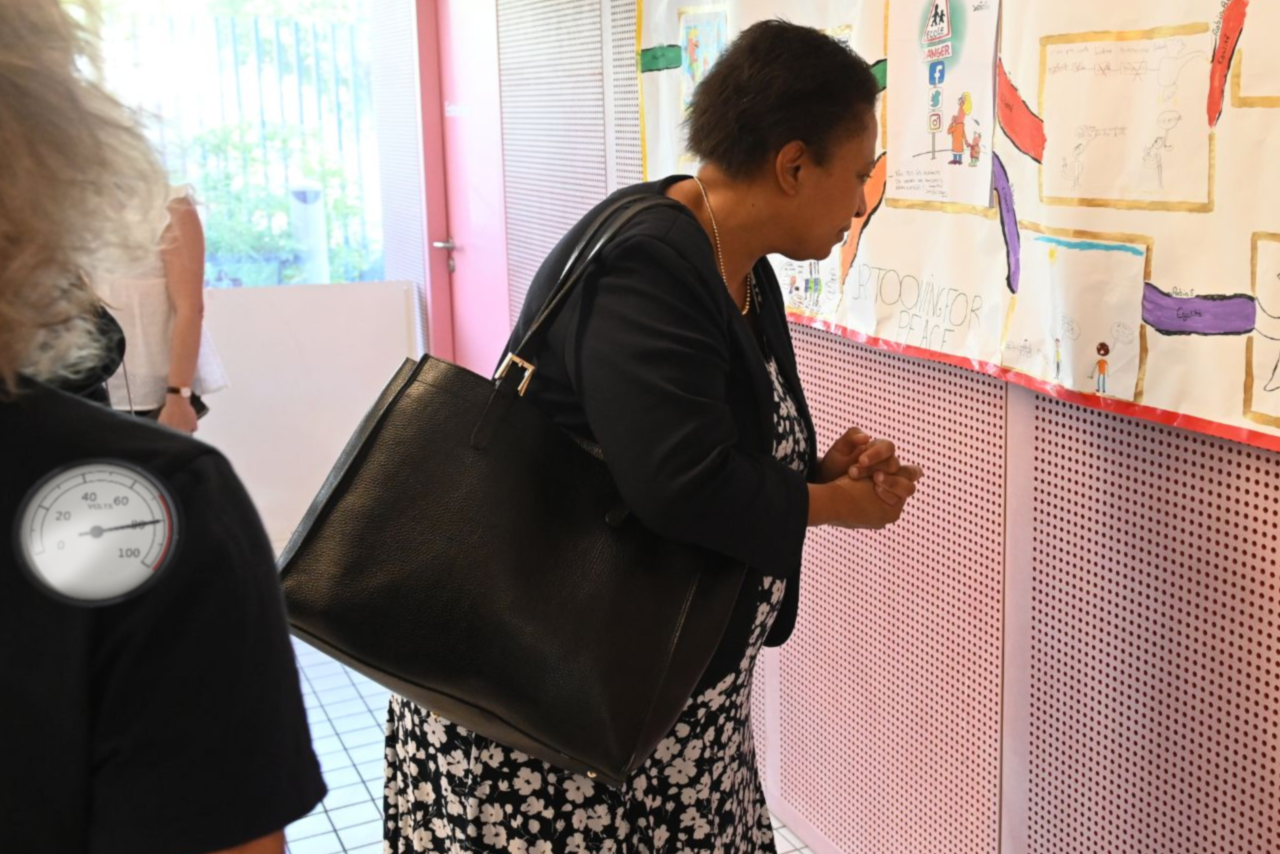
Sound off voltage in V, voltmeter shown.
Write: 80 V
